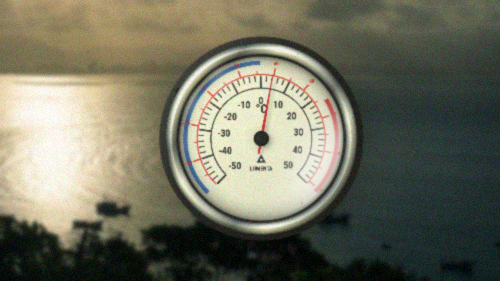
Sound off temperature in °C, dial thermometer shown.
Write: 4 °C
